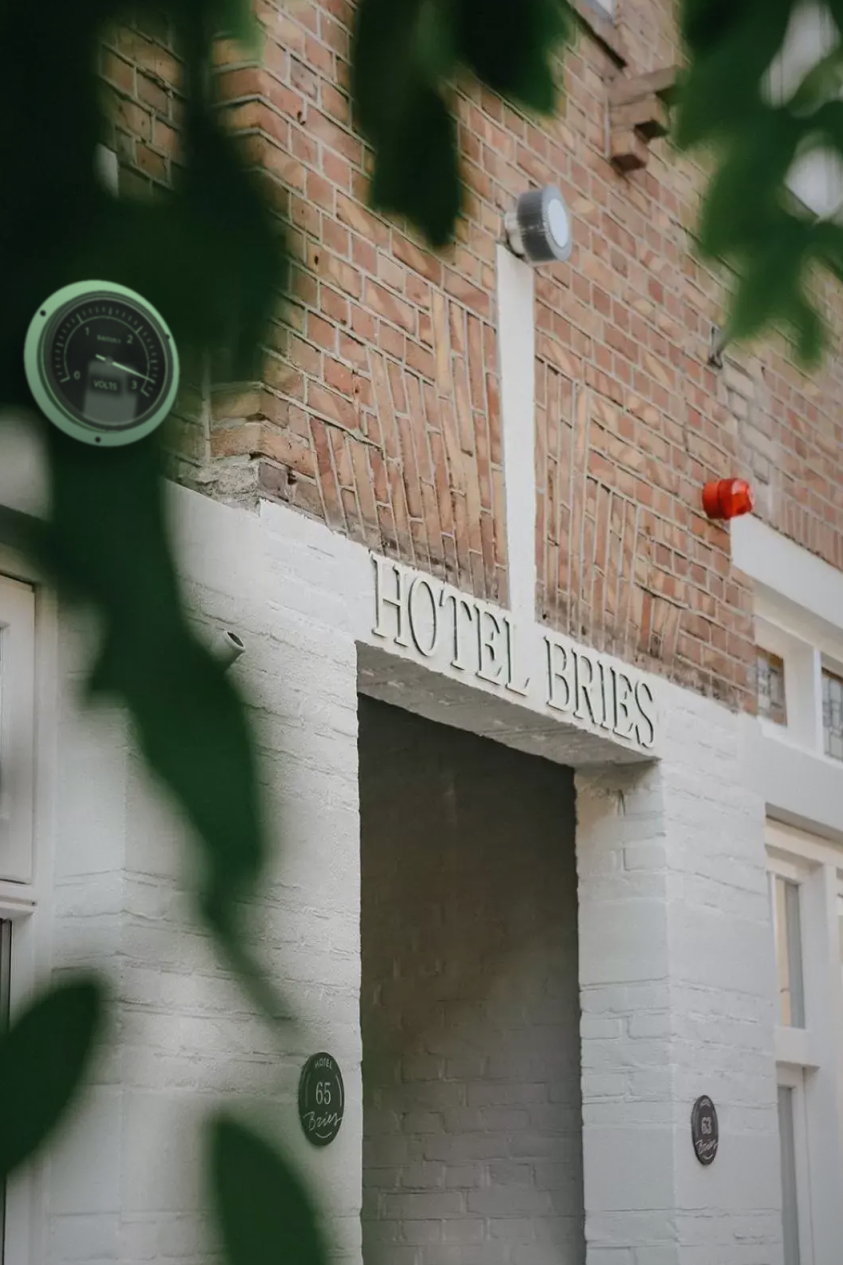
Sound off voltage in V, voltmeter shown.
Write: 2.8 V
